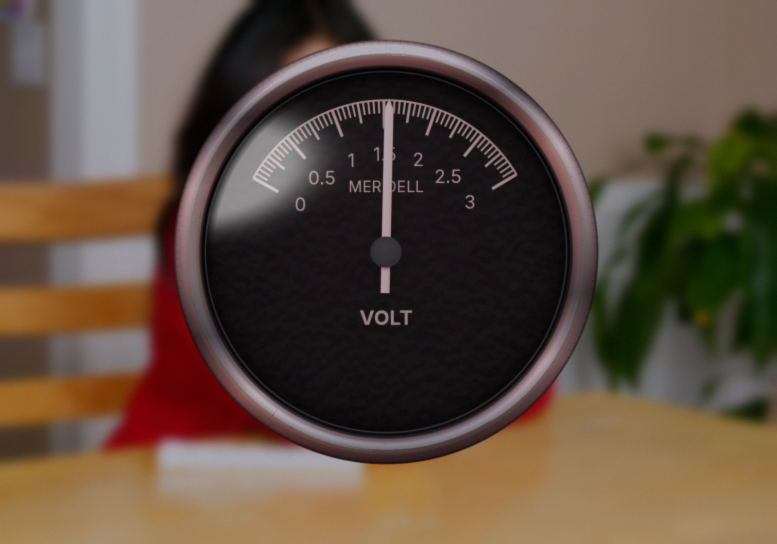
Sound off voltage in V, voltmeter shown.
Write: 1.55 V
